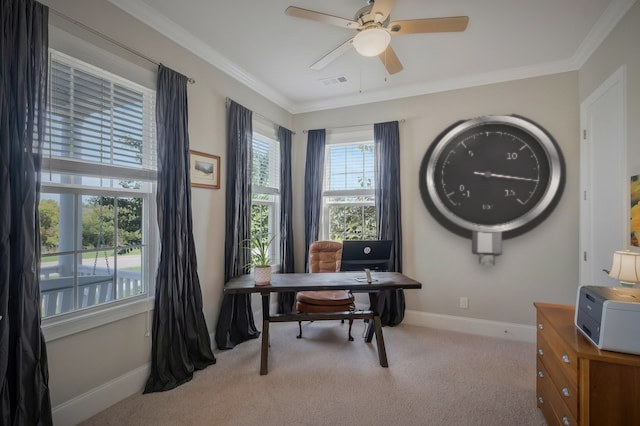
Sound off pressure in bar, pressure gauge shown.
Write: 13 bar
